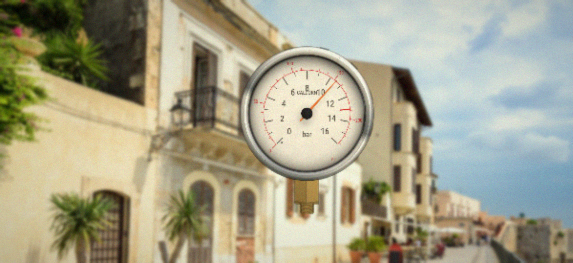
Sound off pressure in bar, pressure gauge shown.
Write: 10.5 bar
